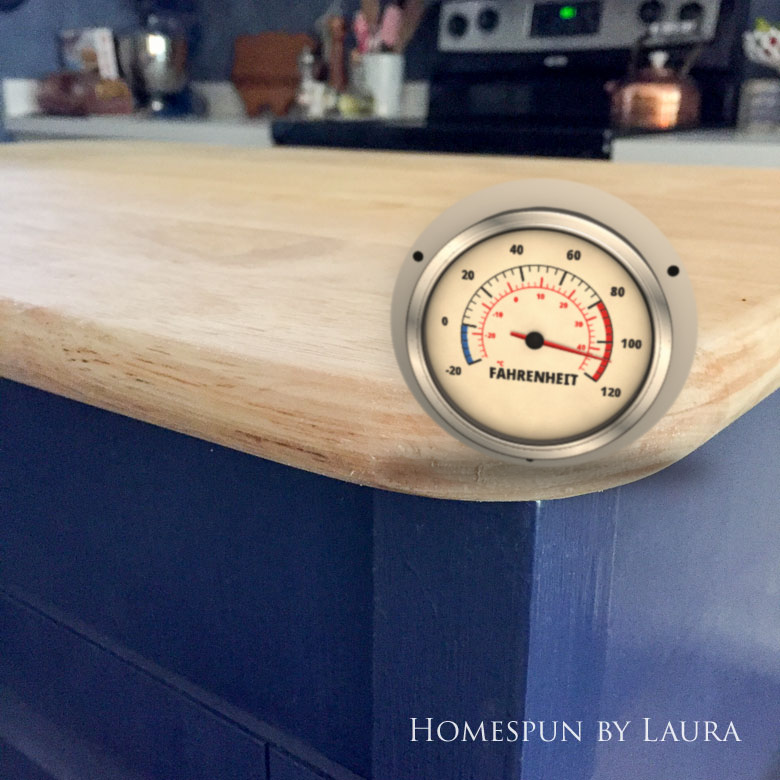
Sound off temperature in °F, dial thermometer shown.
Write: 108 °F
